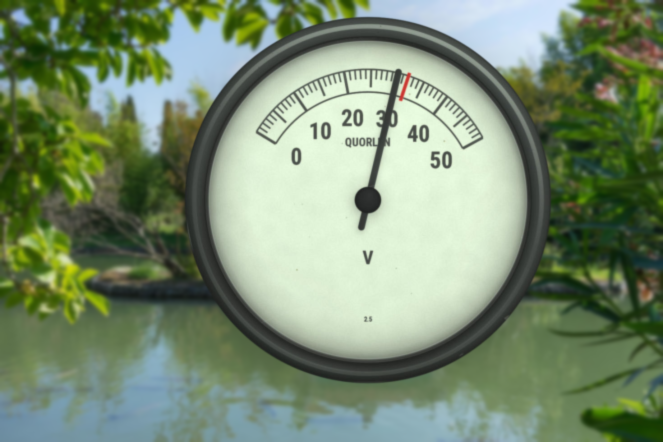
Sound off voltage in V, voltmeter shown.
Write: 30 V
